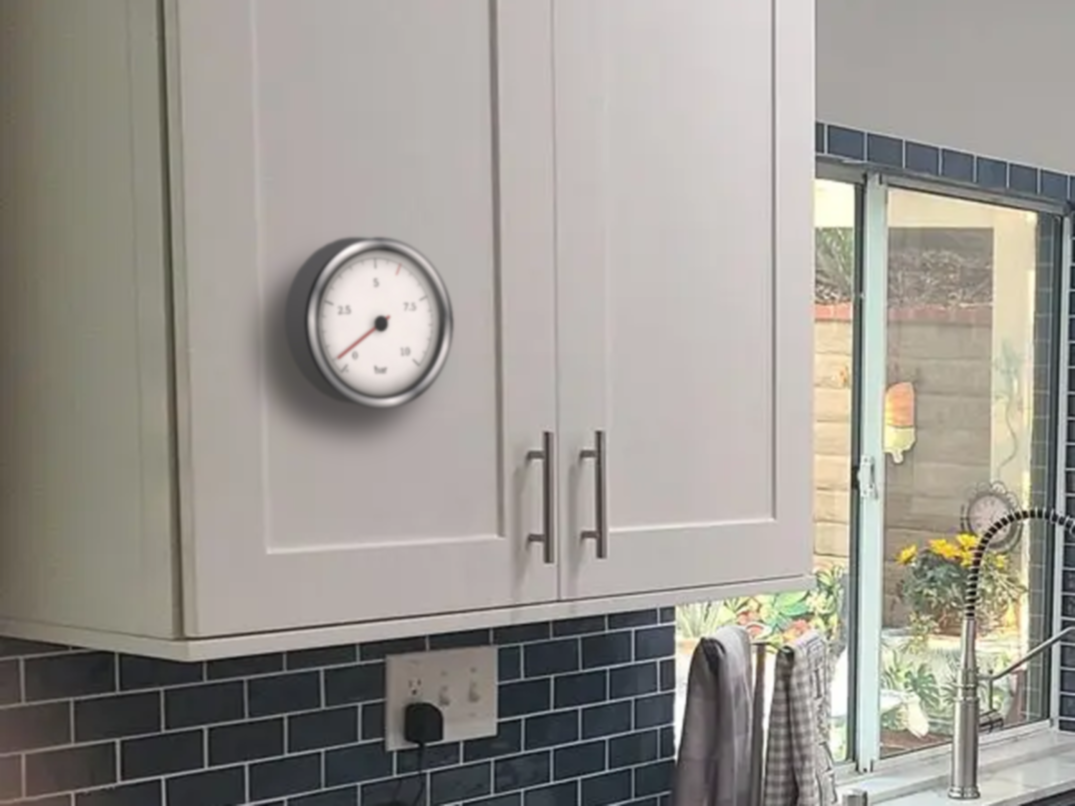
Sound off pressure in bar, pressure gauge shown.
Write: 0.5 bar
